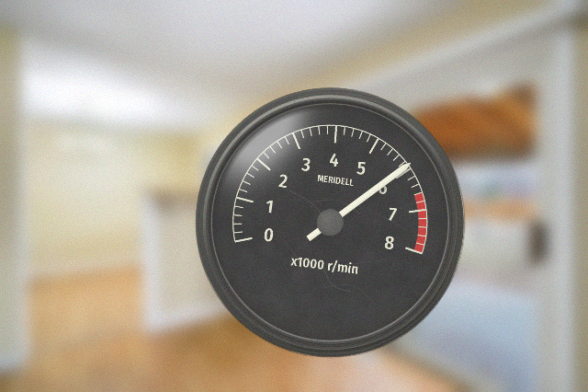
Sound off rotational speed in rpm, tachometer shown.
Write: 5900 rpm
